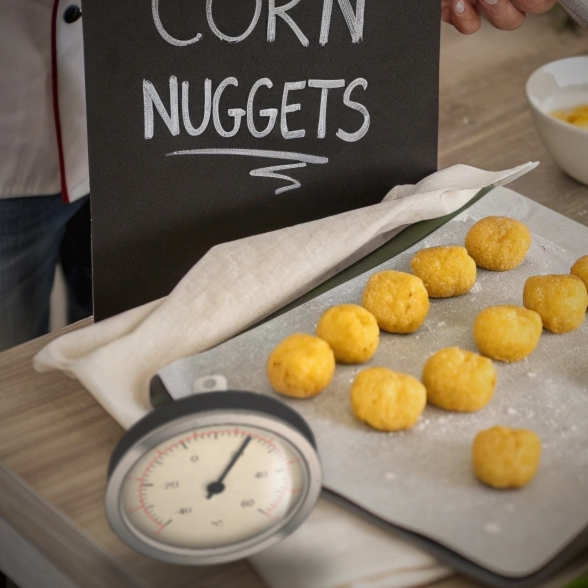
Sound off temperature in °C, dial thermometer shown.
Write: 20 °C
